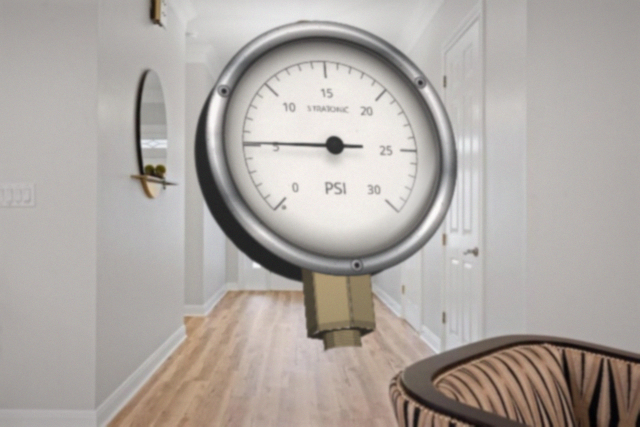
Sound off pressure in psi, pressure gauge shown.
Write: 5 psi
